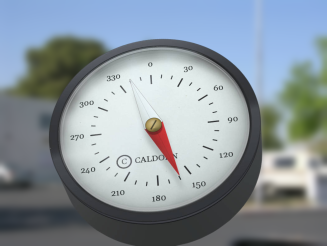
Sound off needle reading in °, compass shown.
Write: 160 °
